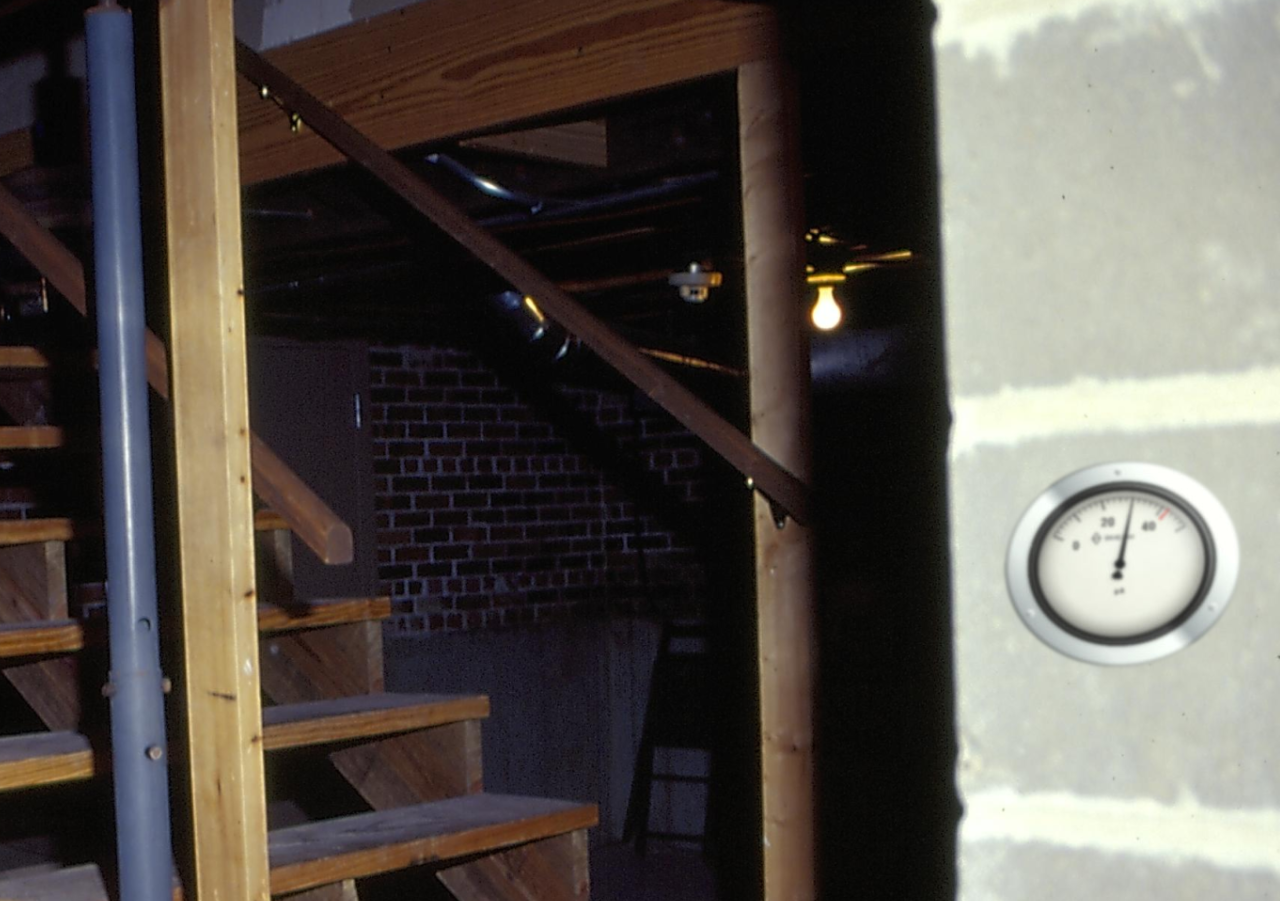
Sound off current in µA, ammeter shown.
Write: 30 µA
